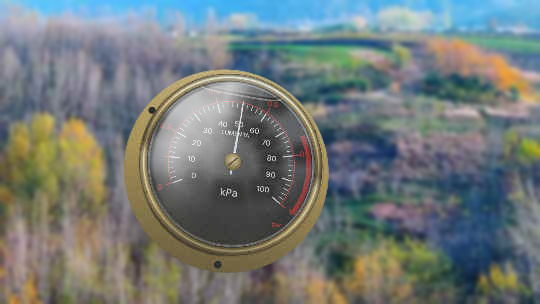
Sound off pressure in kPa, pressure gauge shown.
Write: 50 kPa
